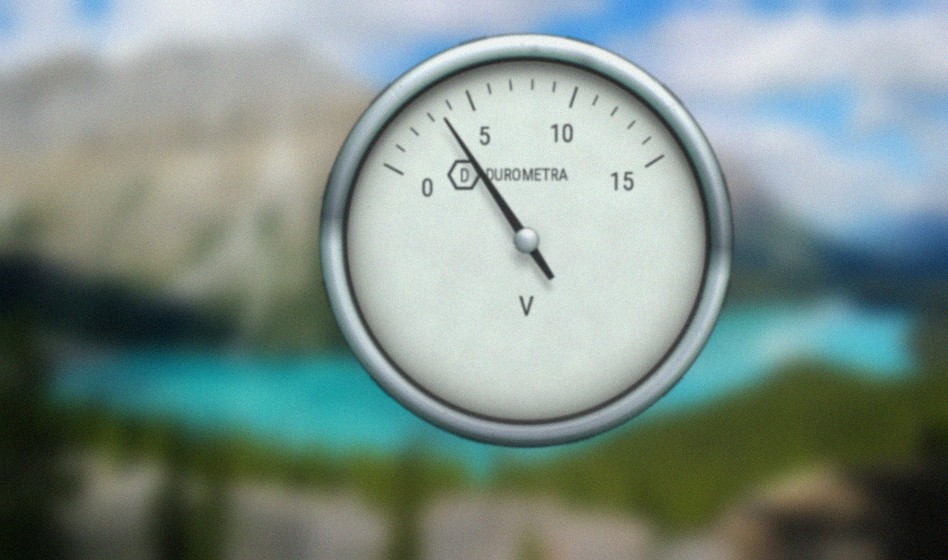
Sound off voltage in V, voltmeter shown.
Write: 3.5 V
